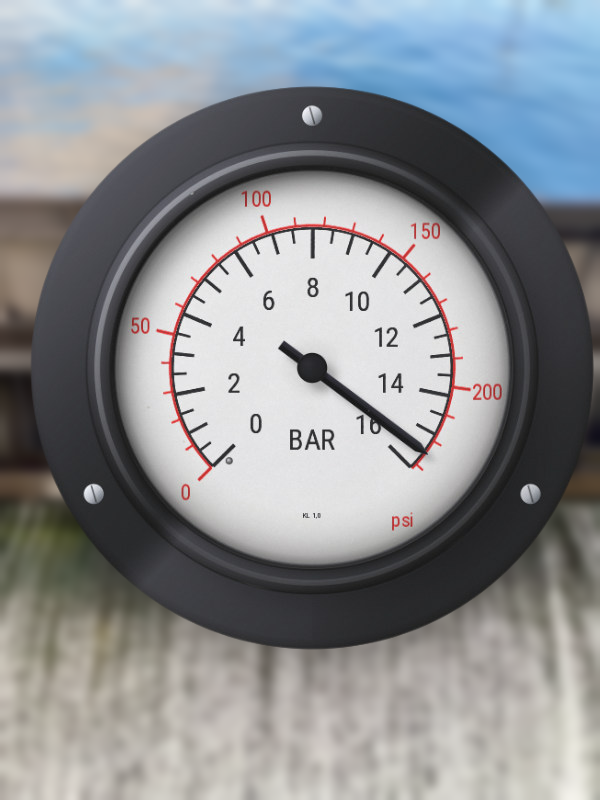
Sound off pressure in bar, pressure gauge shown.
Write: 15.5 bar
